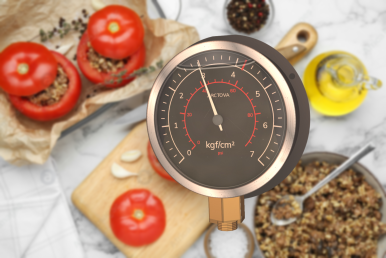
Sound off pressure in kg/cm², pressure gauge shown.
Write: 3 kg/cm²
